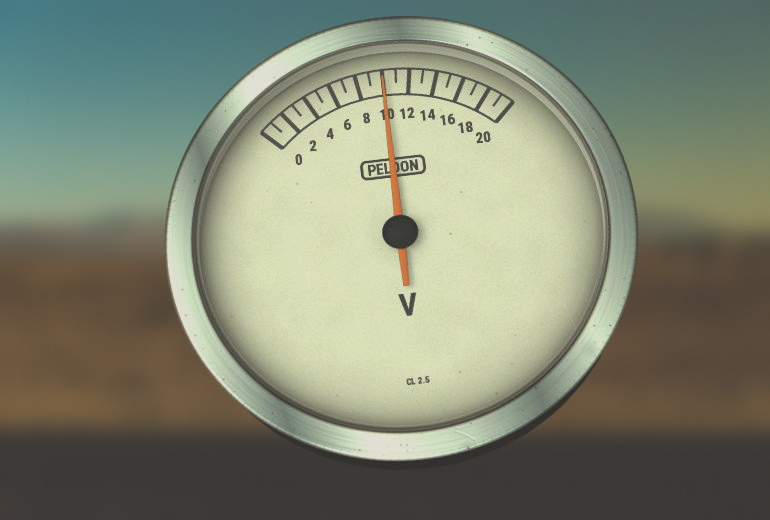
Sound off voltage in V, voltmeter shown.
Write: 10 V
